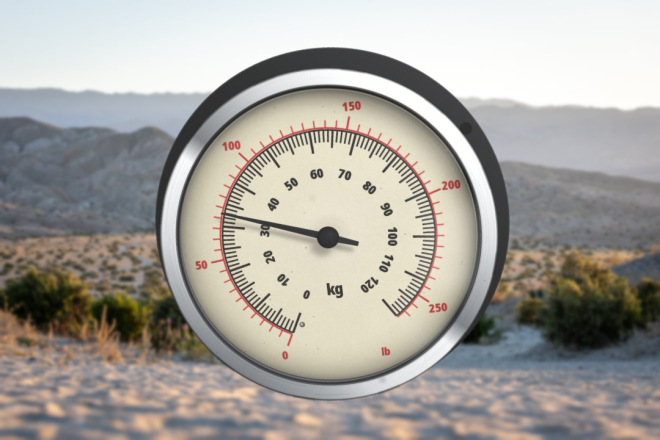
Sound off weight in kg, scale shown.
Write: 33 kg
